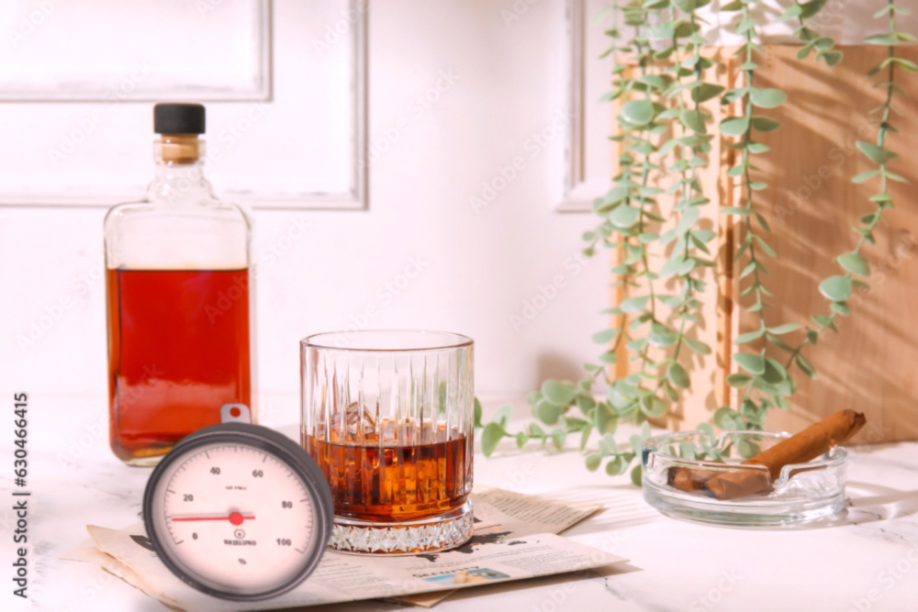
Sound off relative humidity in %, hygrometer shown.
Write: 10 %
